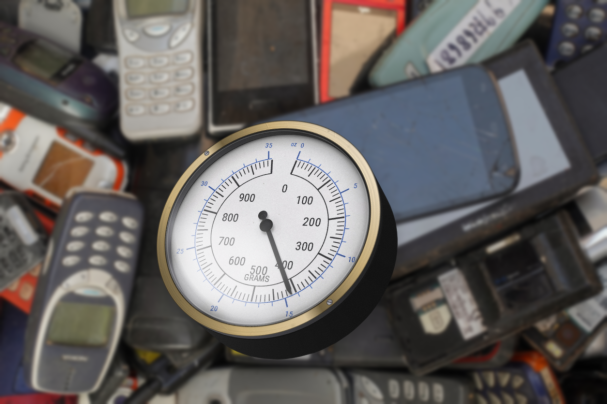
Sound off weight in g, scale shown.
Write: 410 g
